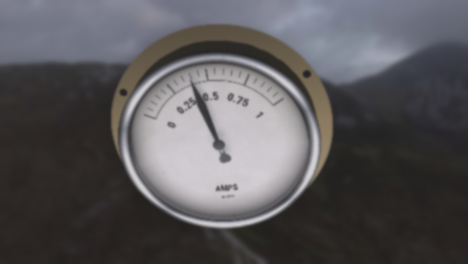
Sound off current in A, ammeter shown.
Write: 0.4 A
